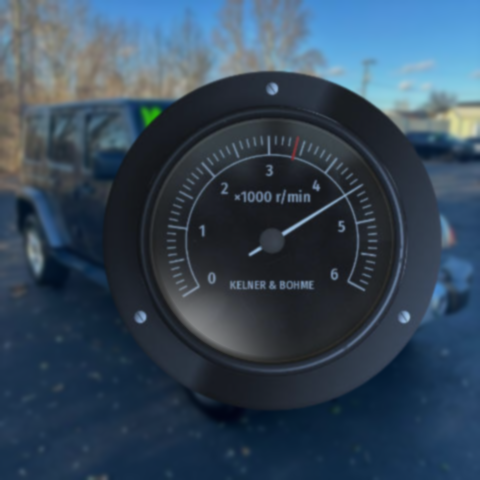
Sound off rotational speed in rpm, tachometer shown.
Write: 4500 rpm
